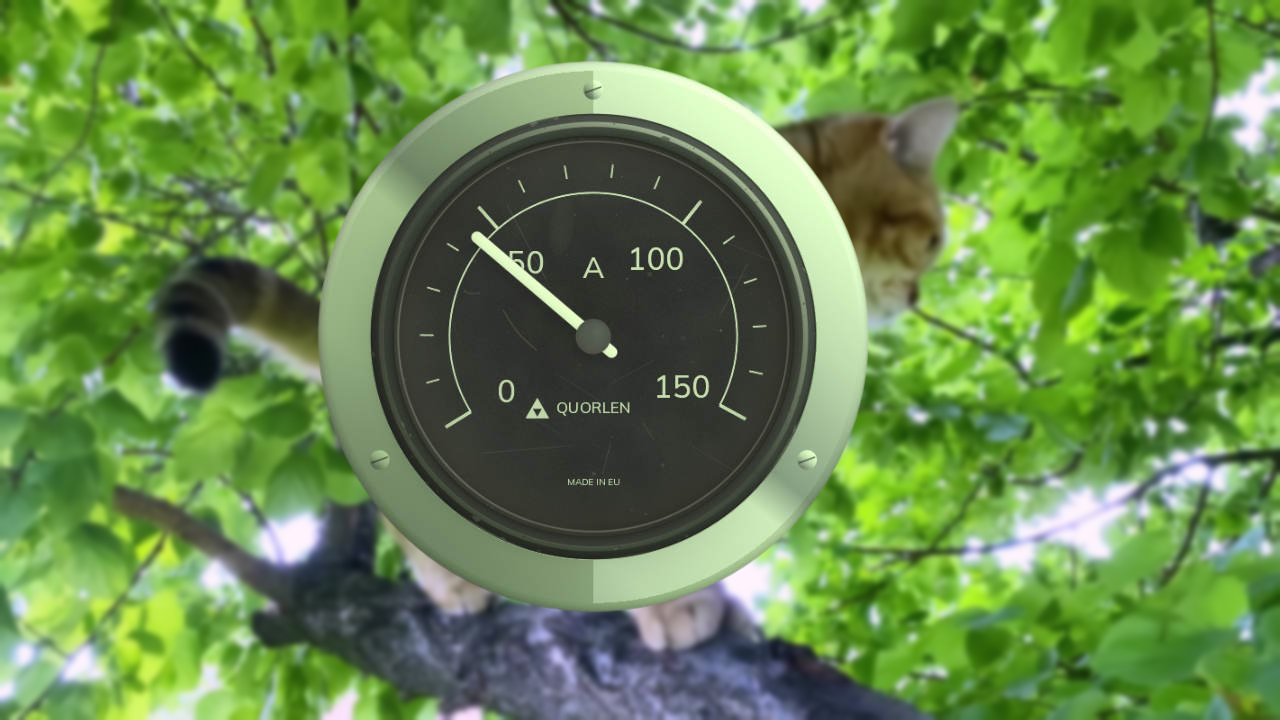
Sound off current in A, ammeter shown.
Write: 45 A
